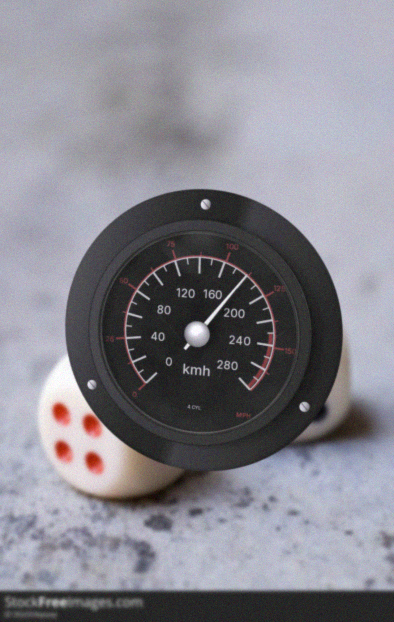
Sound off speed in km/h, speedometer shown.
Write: 180 km/h
